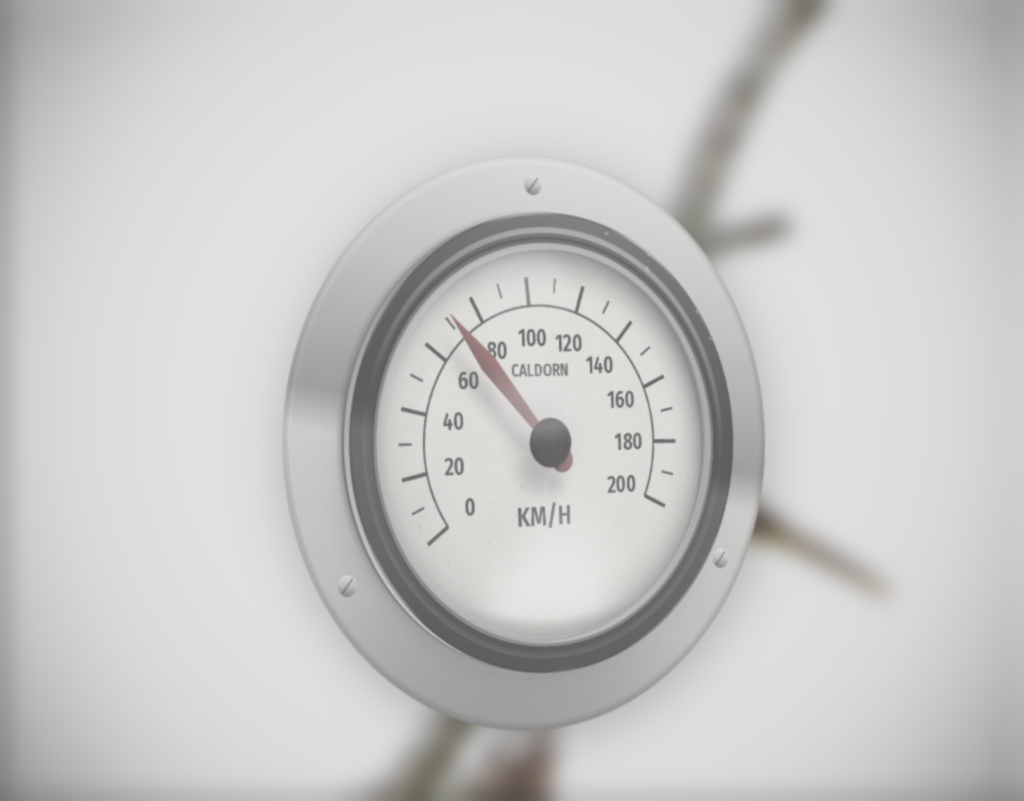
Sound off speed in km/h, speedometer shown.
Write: 70 km/h
